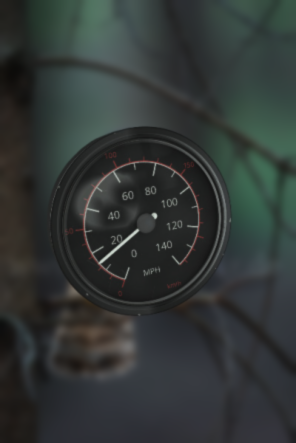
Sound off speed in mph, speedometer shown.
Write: 15 mph
